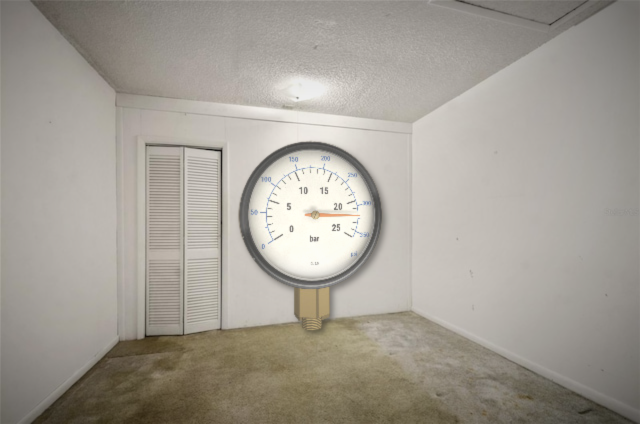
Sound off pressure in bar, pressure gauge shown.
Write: 22 bar
